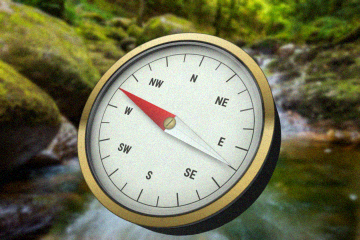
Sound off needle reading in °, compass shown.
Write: 285 °
